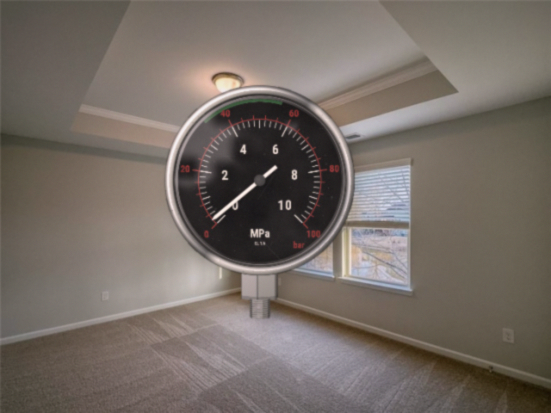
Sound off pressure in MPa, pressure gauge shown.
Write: 0.2 MPa
